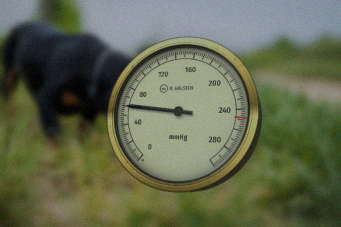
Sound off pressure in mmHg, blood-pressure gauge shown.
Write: 60 mmHg
